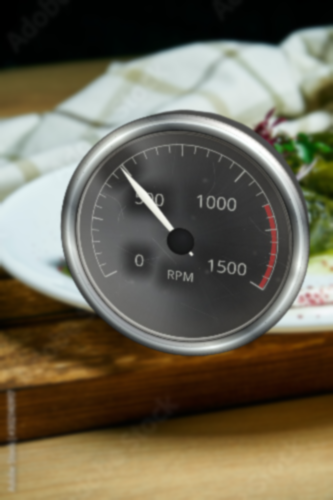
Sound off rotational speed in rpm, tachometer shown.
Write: 500 rpm
